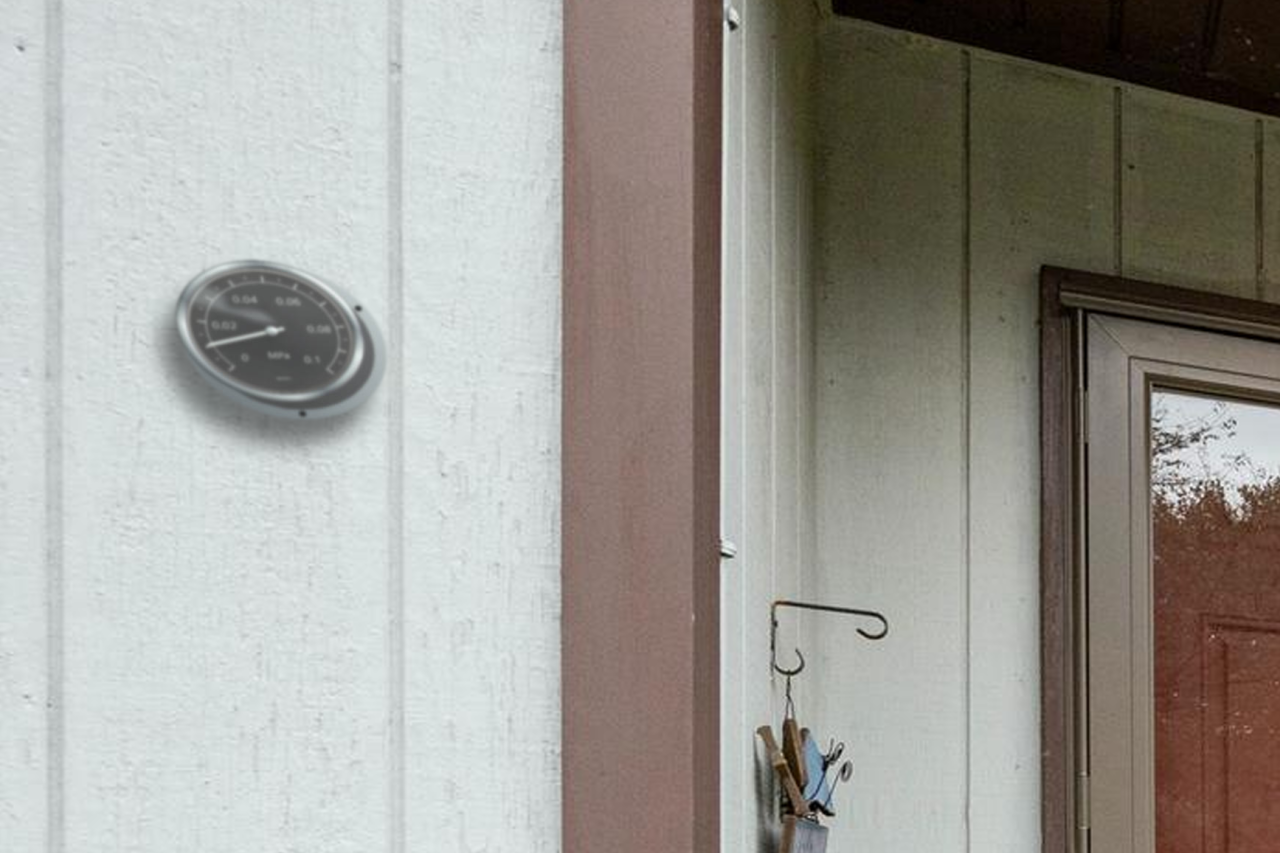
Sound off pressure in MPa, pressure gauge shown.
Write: 0.01 MPa
